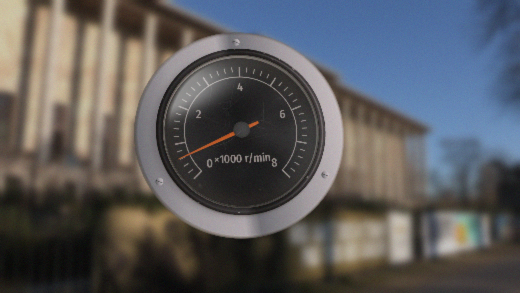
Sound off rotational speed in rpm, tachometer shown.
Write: 600 rpm
